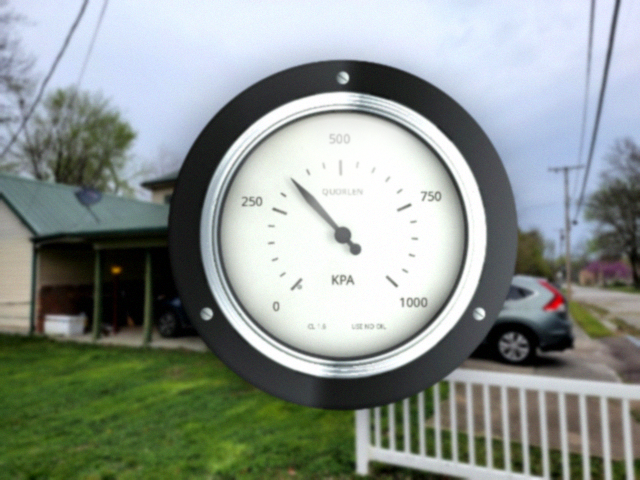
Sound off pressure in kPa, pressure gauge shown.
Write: 350 kPa
